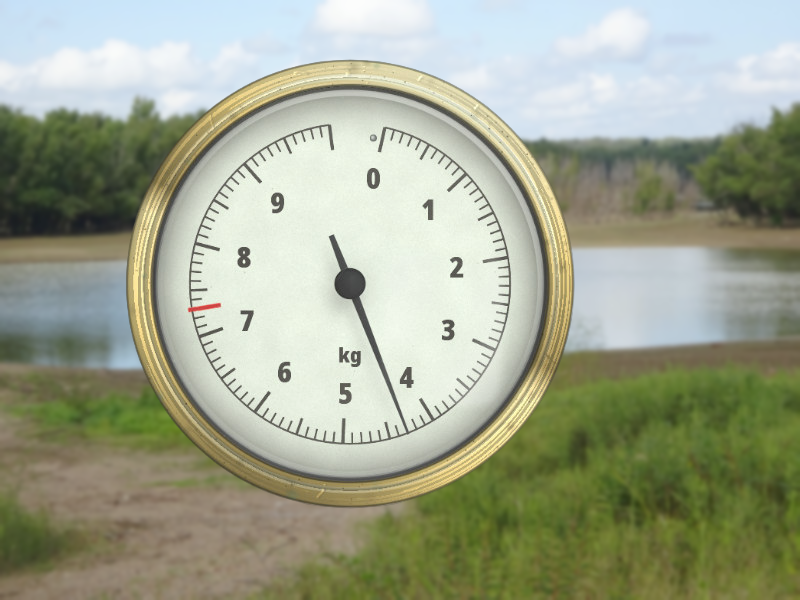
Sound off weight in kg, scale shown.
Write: 4.3 kg
